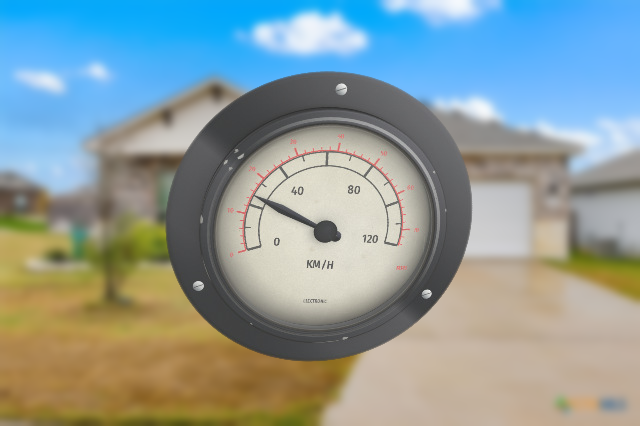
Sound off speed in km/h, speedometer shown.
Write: 25 km/h
